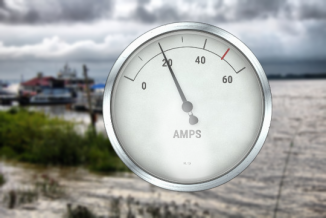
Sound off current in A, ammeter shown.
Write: 20 A
